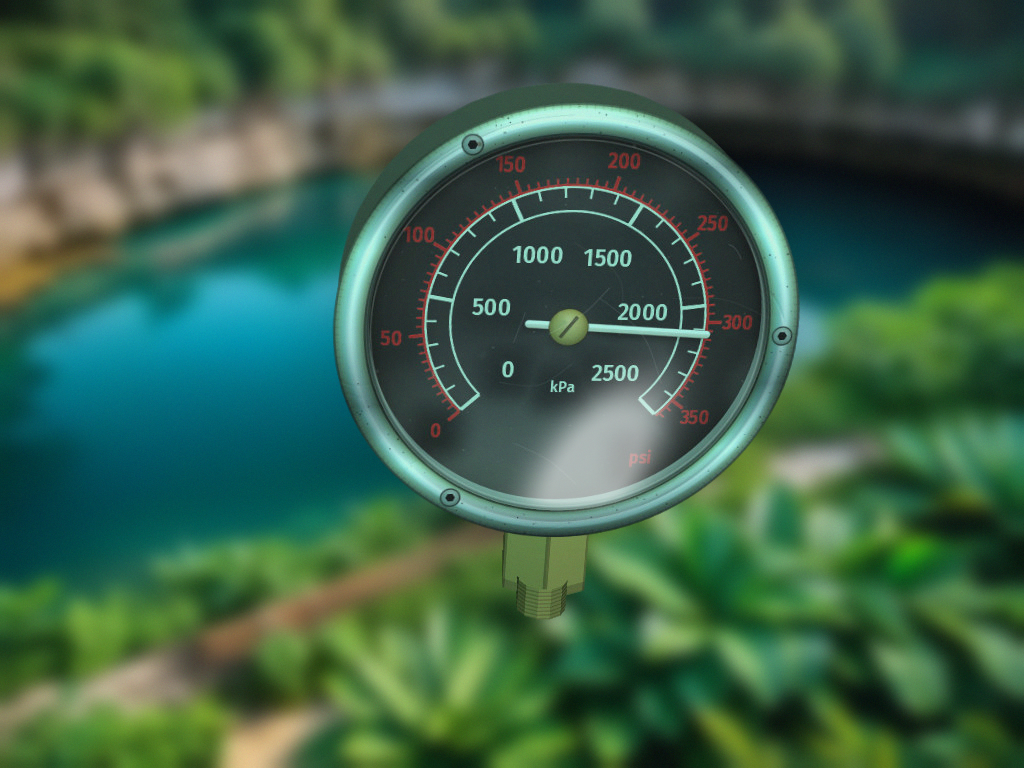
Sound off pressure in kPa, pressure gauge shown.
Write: 2100 kPa
